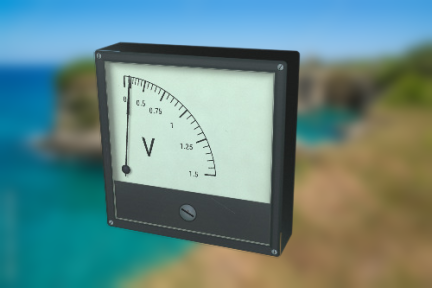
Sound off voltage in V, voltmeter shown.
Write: 0.25 V
